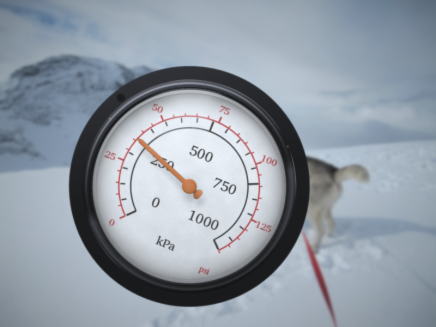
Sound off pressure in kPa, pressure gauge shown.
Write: 250 kPa
